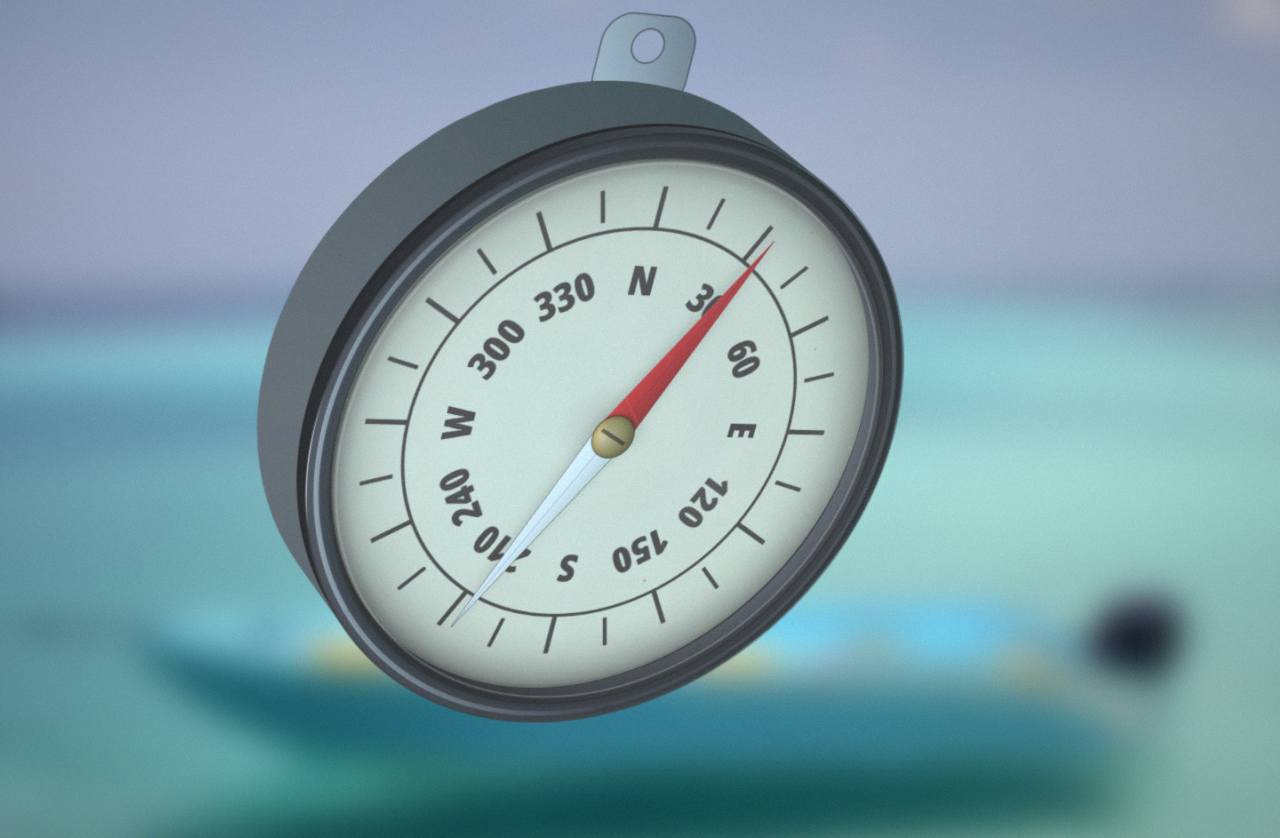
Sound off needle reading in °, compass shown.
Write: 30 °
